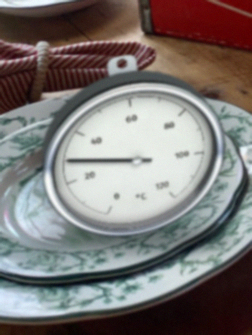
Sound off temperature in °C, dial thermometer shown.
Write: 30 °C
